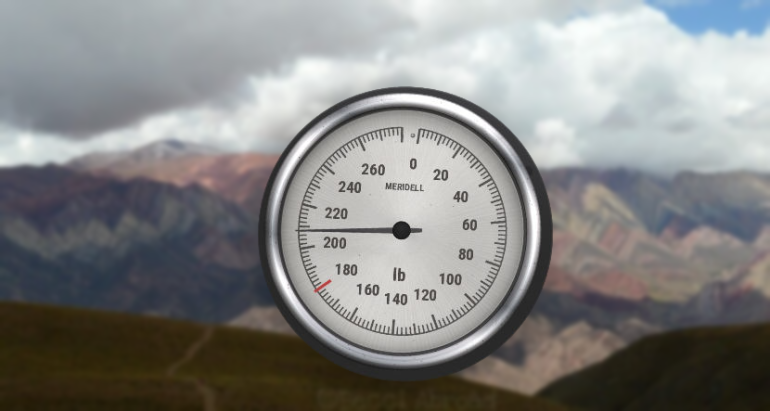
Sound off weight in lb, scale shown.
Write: 208 lb
